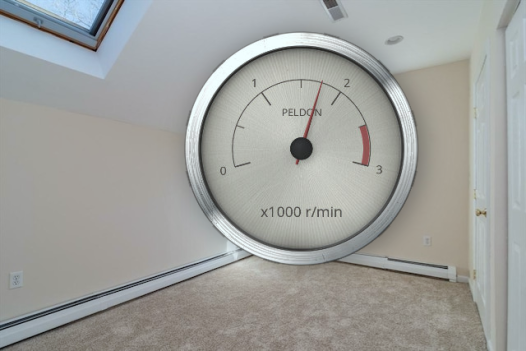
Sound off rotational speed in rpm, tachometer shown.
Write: 1750 rpm
